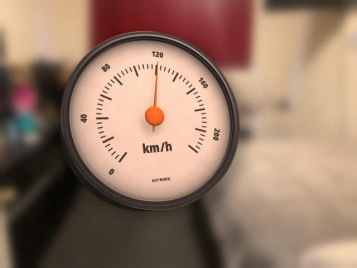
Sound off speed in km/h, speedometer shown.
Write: 120 km/h
